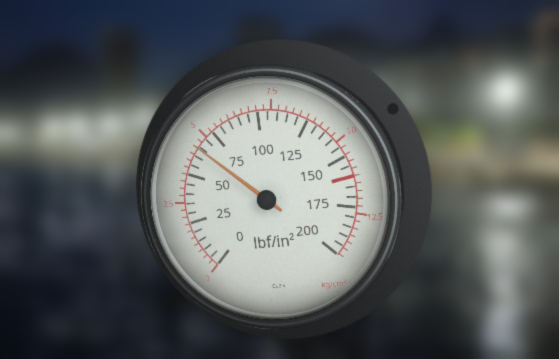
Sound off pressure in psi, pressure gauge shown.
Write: 65 psi
